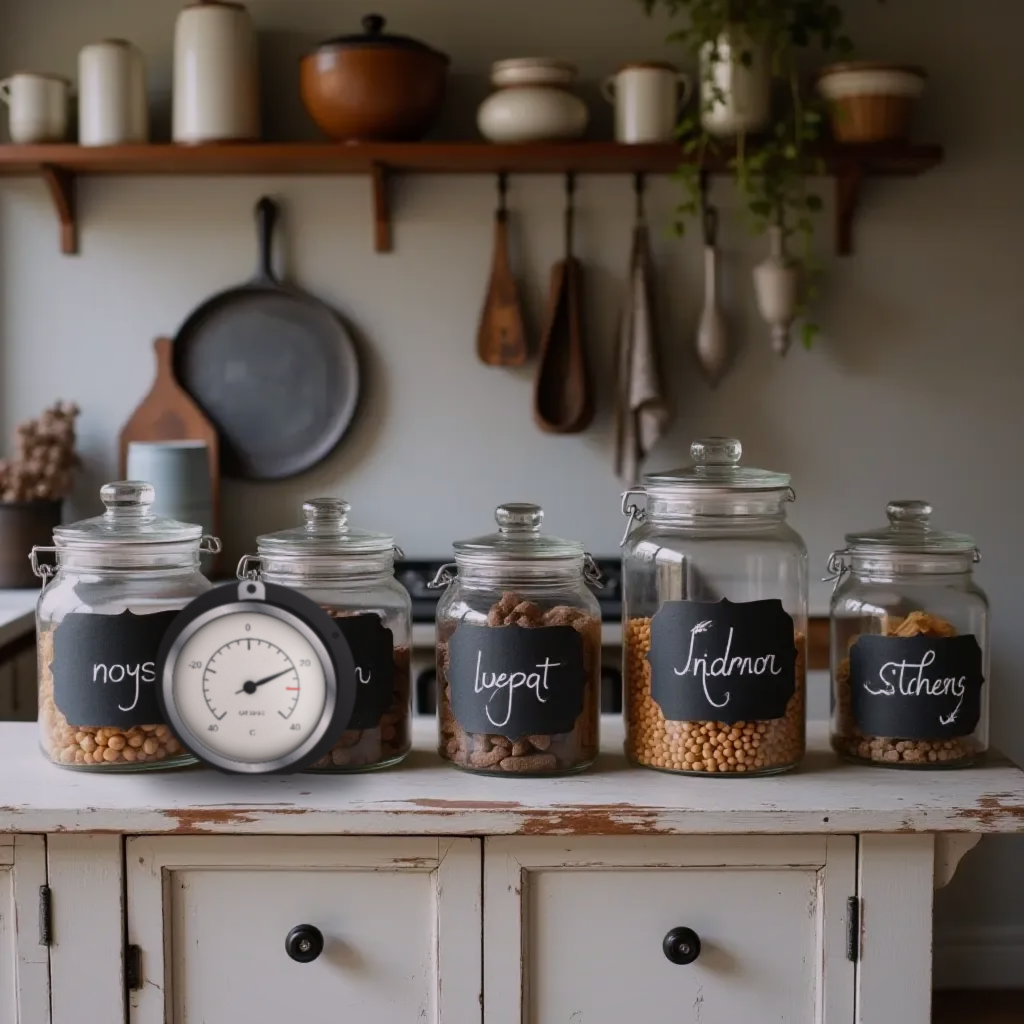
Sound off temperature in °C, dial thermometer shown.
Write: 20 °C
